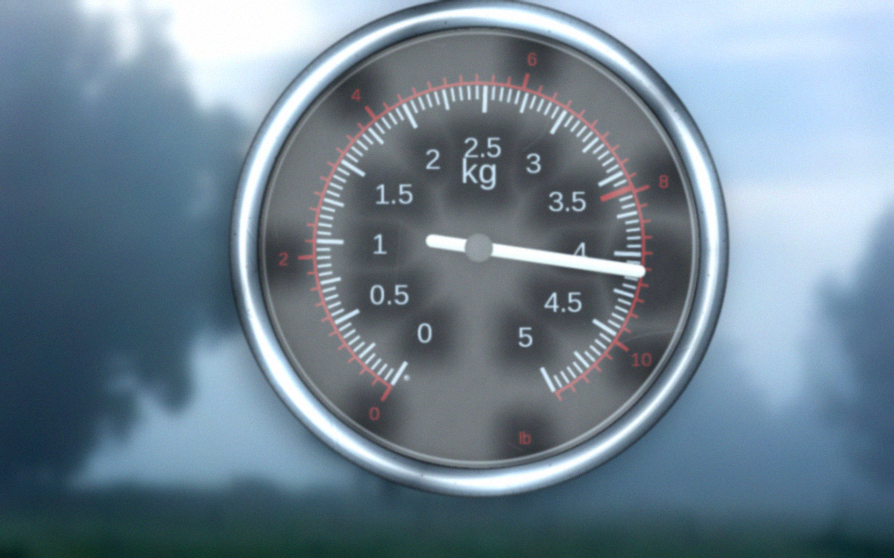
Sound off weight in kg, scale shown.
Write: 4.1 kg
